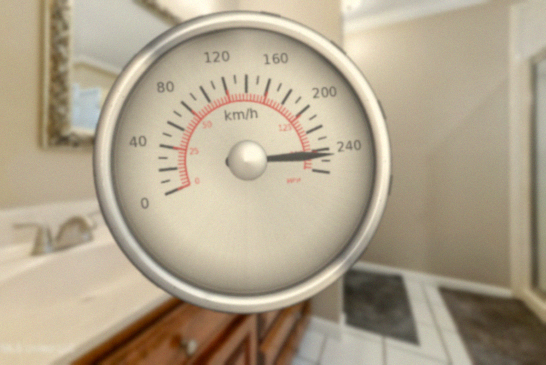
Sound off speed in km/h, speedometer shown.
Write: 245 km/h
